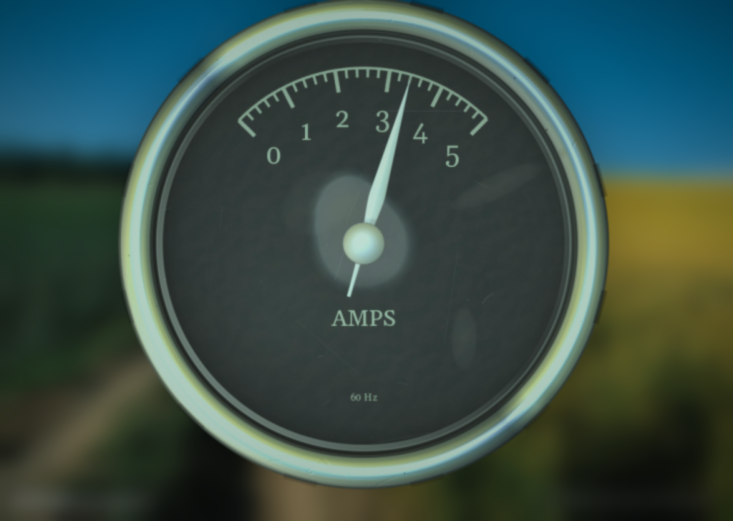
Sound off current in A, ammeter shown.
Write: 3.4 A
